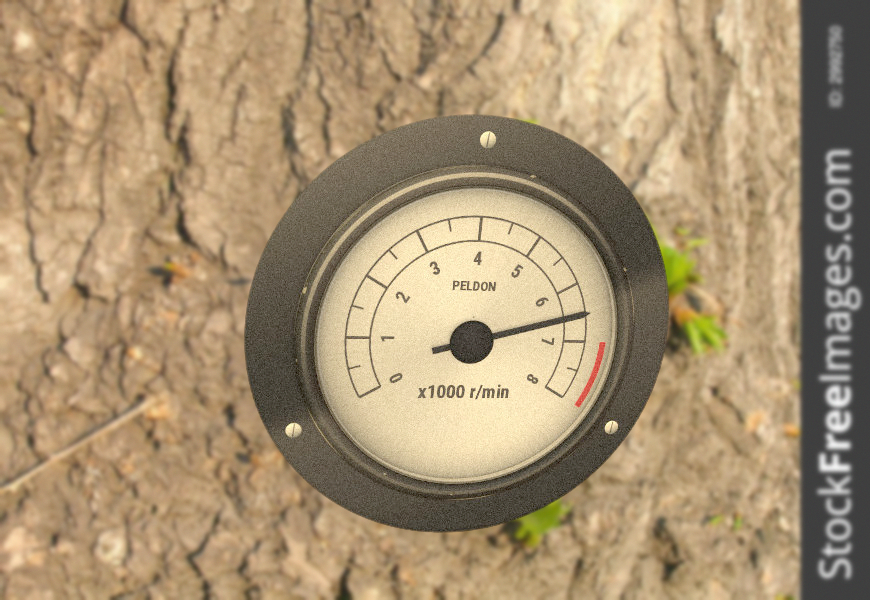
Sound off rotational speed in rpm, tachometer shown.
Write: 6500 rpm
